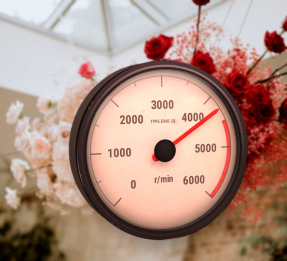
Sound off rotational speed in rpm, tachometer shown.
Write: 4250 rpm
